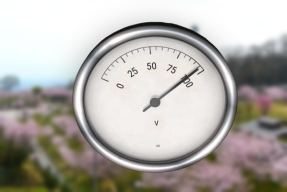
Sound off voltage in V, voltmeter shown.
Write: 95 V
